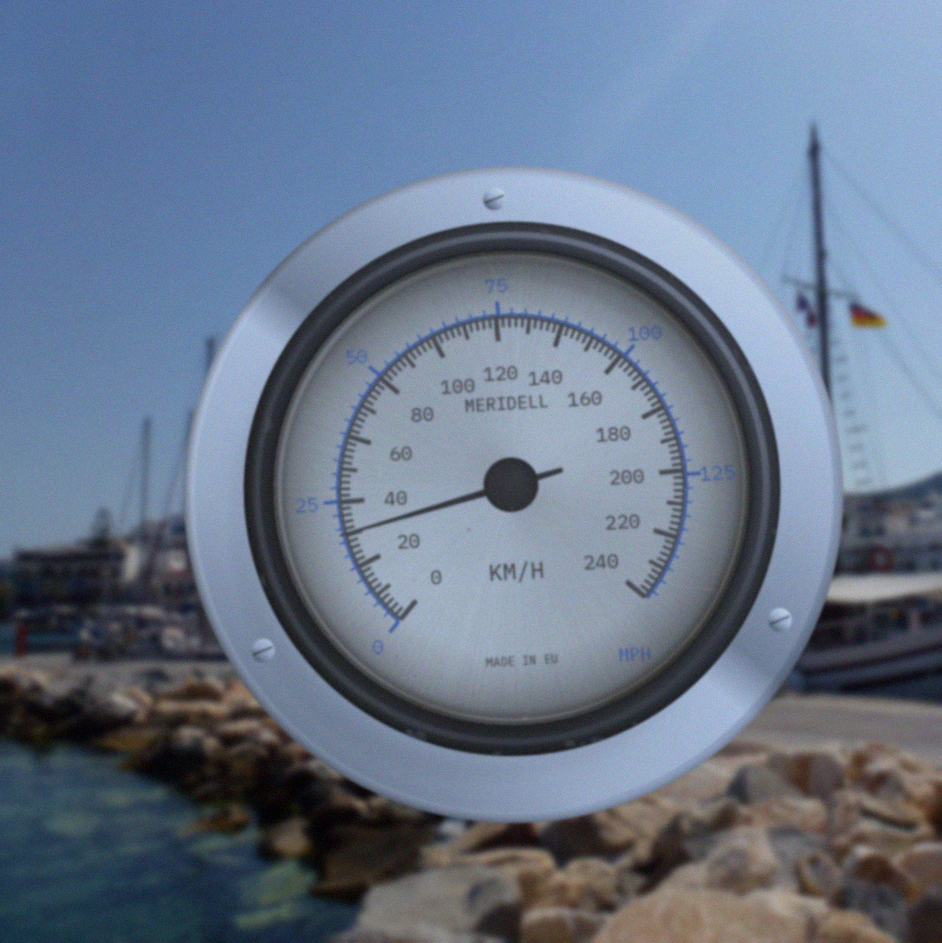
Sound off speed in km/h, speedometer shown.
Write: 30 km/h
